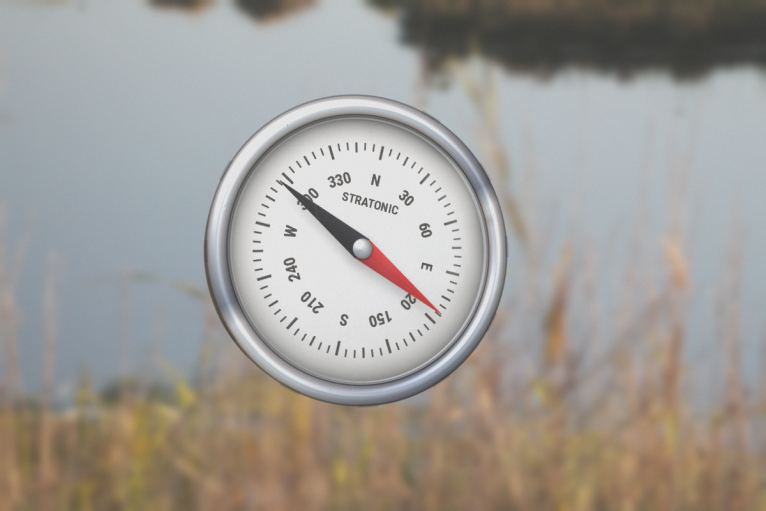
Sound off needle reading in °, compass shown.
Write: 115 °
